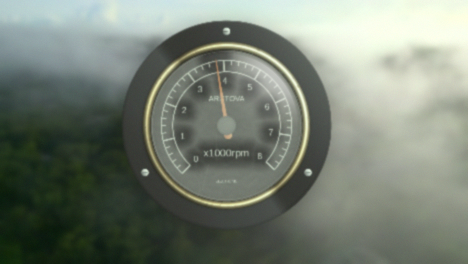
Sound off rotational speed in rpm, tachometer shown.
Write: 3800 rpm
